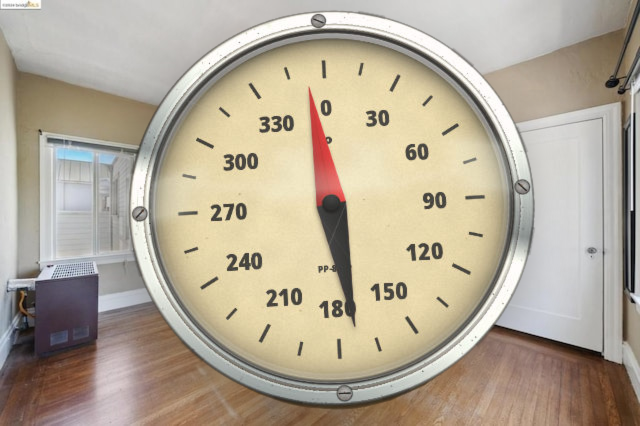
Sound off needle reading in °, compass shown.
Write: 352.5 °
